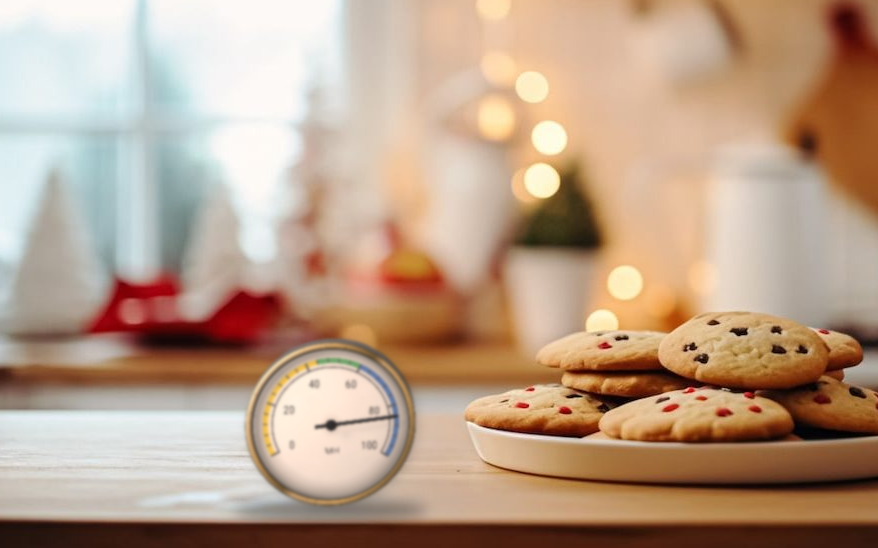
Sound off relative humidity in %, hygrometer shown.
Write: 84 %
